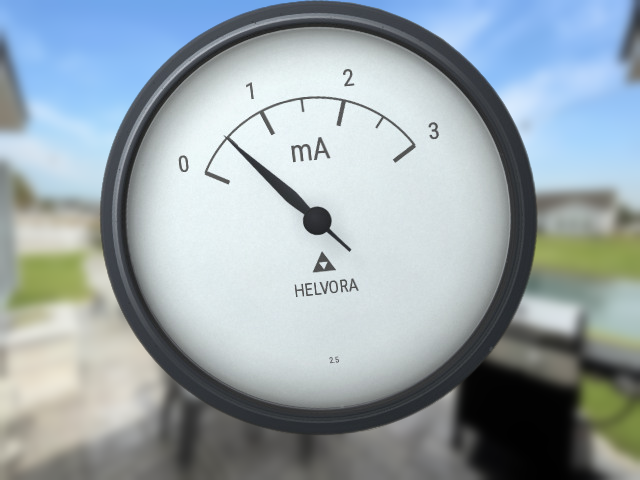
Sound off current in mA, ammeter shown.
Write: 0.5 mA
